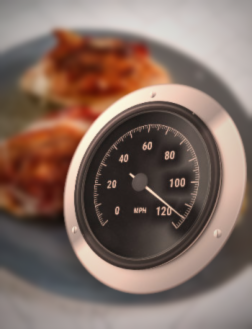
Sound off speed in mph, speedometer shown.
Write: 115 mph
